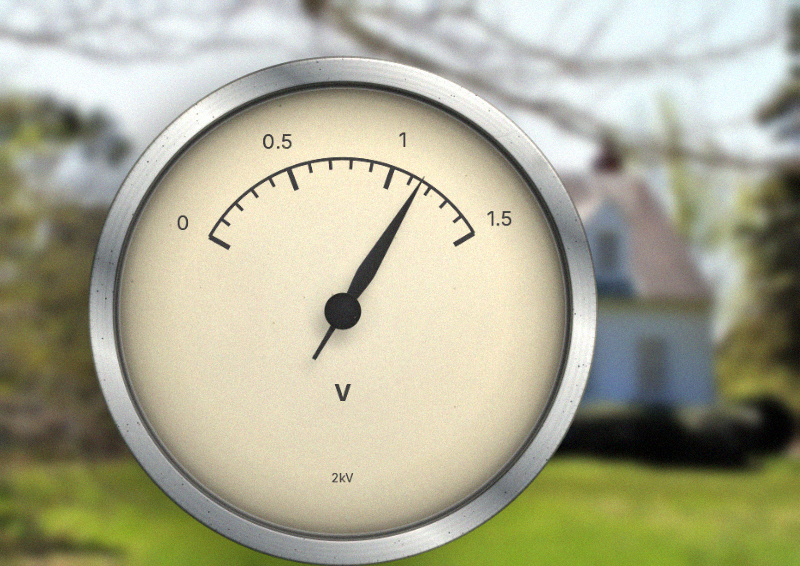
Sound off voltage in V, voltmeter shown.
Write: 1.15 V
